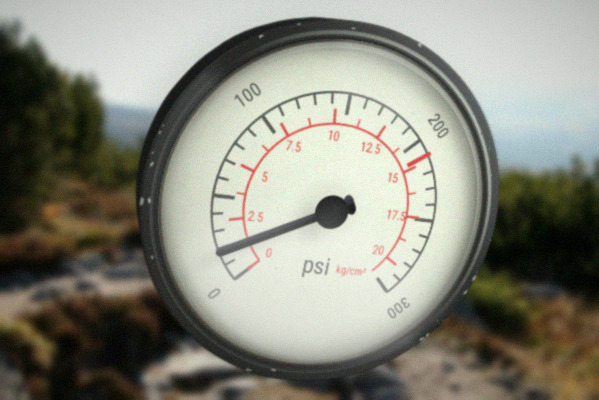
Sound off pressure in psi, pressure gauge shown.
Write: 20 psi
